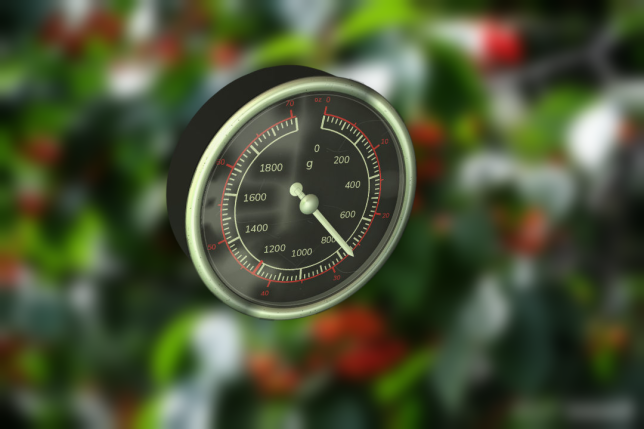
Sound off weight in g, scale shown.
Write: 760 g
